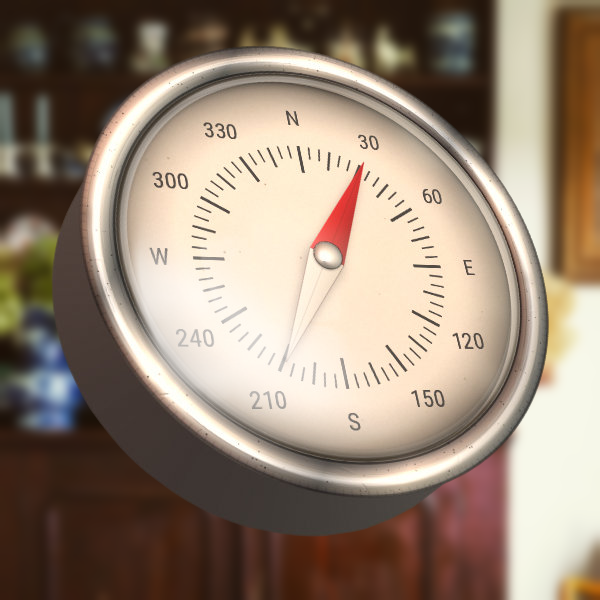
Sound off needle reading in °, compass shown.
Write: 30 °
